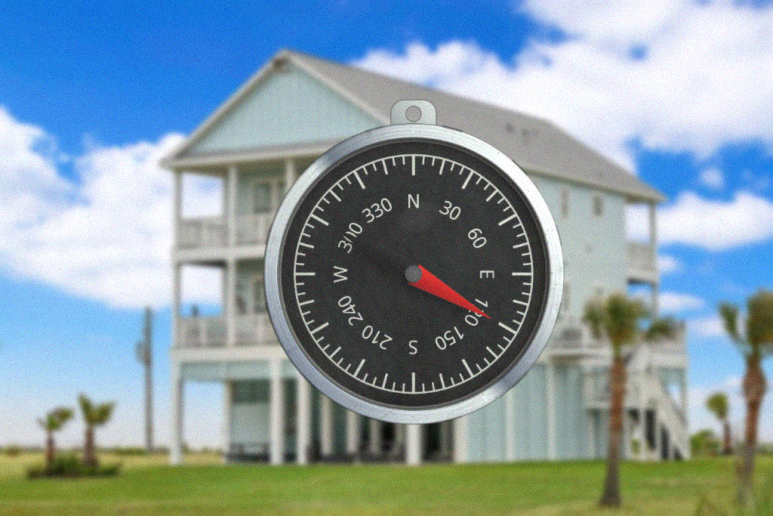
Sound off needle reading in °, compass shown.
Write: 120 °
